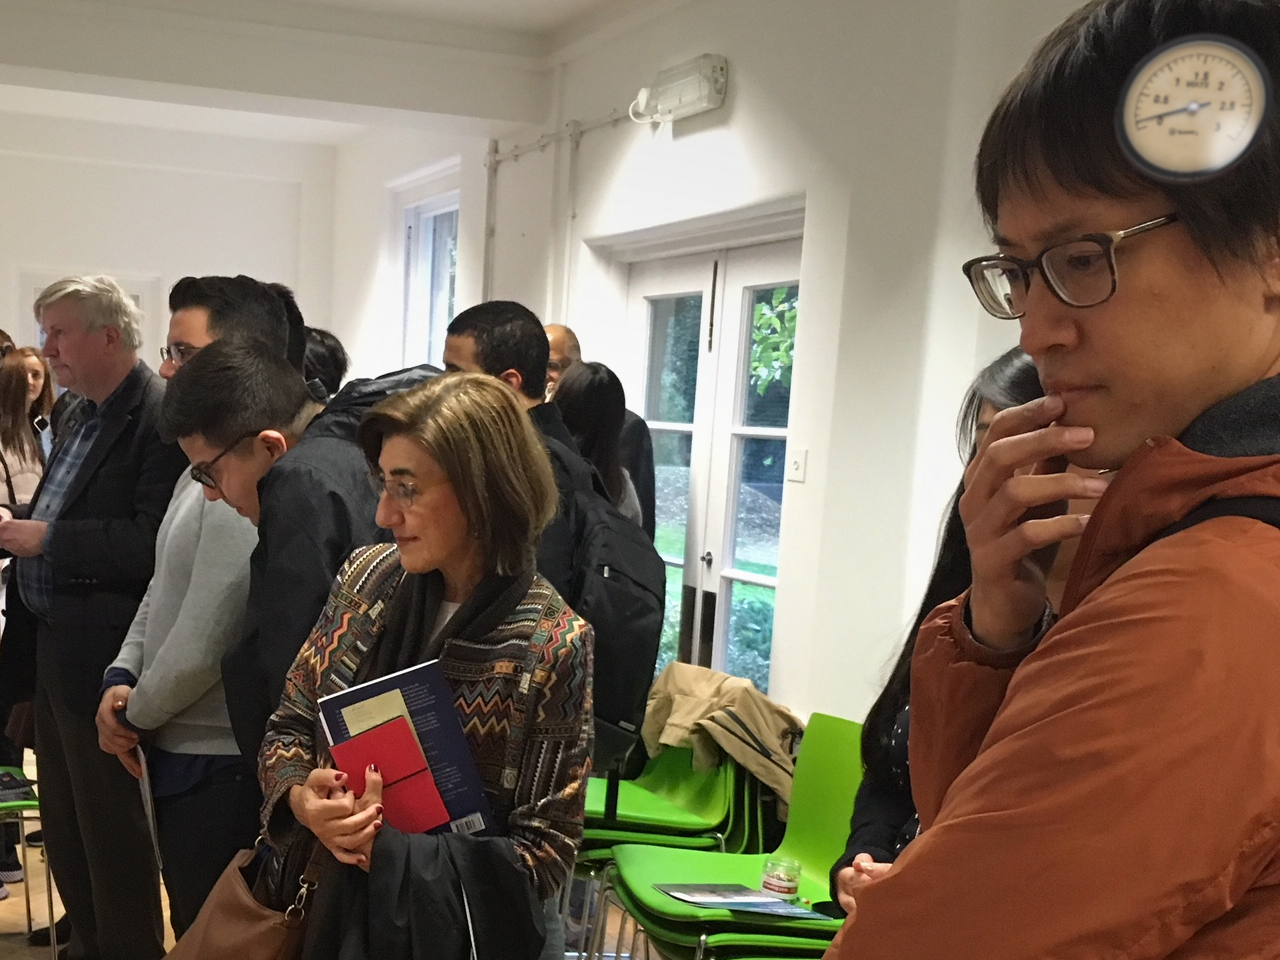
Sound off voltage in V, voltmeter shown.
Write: 0.1 V
